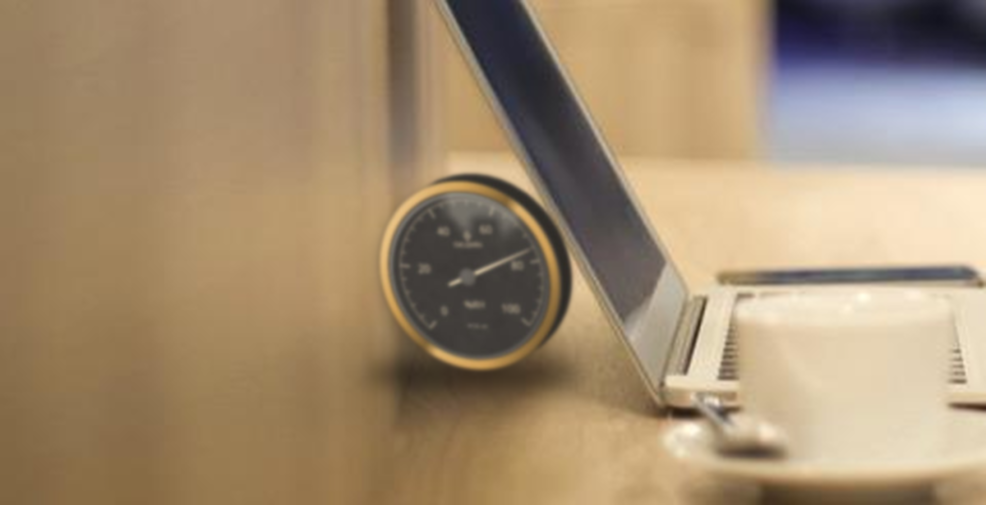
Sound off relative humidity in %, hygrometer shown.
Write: 76 %
